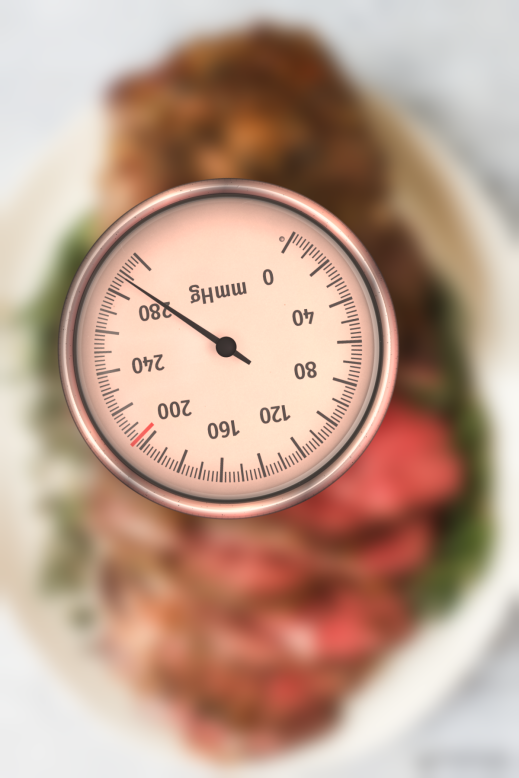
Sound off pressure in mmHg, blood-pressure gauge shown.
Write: 288 mmHg
